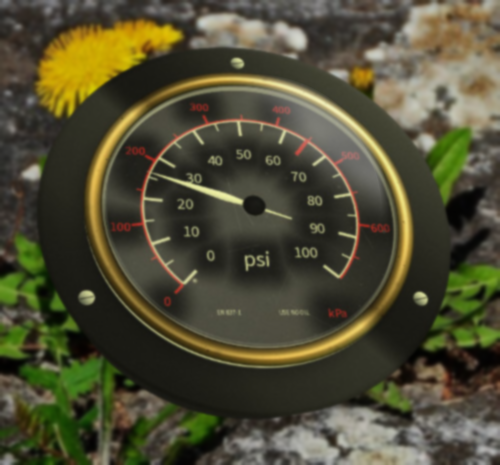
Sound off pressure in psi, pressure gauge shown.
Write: 25 psi
